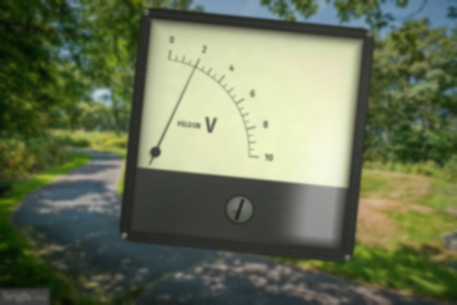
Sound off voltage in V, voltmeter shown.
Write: 2 V
